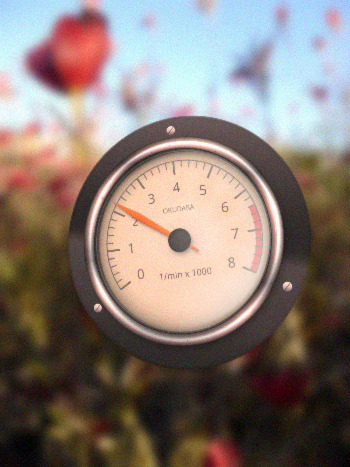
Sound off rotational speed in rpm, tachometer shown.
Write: 2200 rpm
